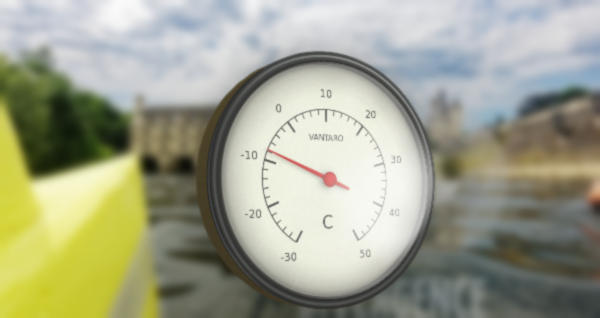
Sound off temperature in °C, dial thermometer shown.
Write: -8 °C
